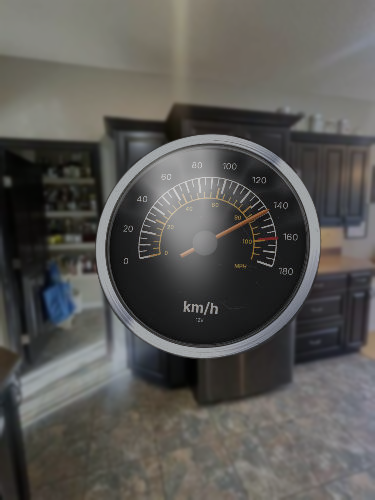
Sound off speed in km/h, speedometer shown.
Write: 140 km/h
